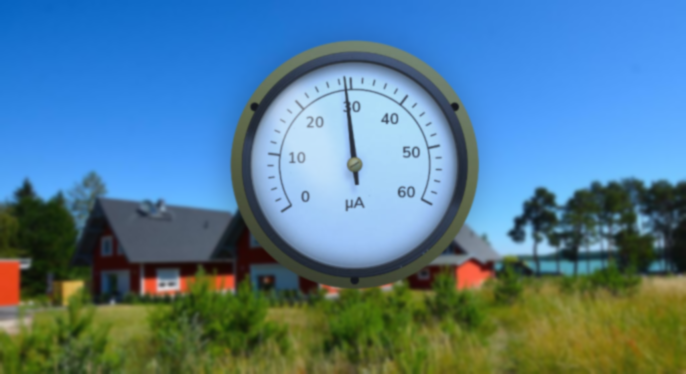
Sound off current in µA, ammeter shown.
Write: 29 µA
